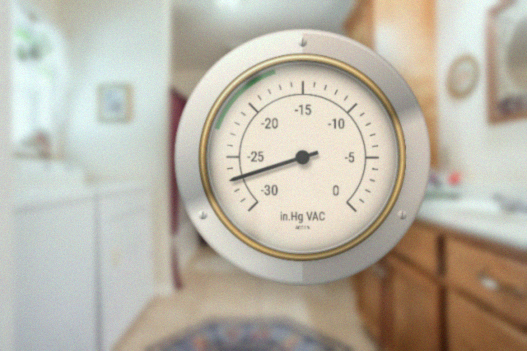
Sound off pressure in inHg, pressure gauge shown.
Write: -27 inHg
